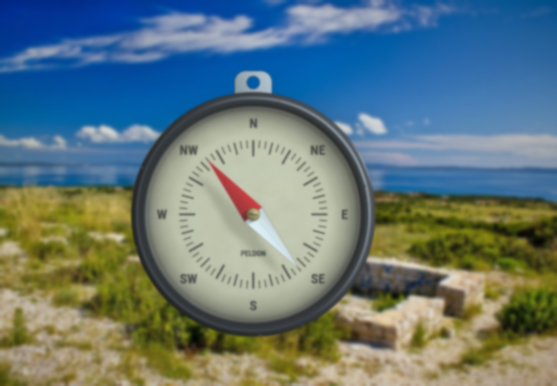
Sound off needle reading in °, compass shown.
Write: 320 °
